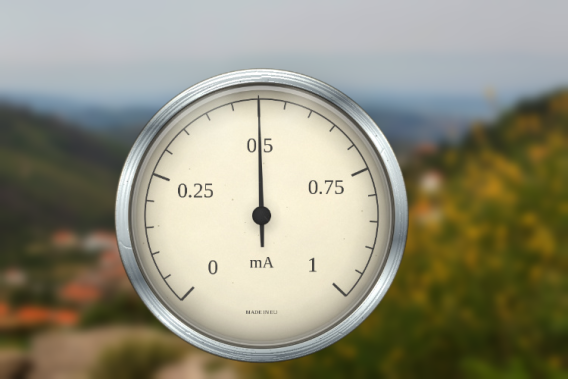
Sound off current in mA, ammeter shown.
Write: 0.5 mA
